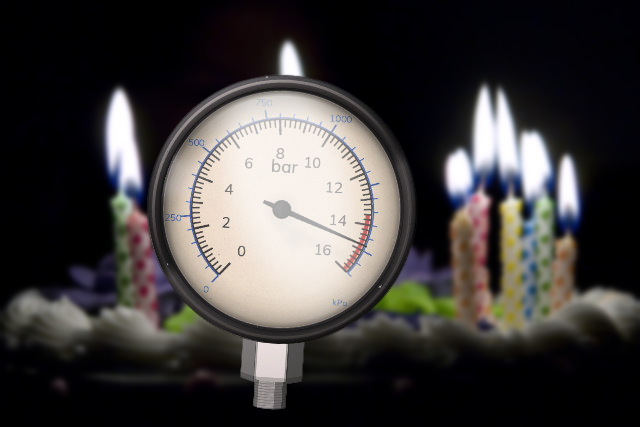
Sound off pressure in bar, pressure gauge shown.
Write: 14.8 bar
